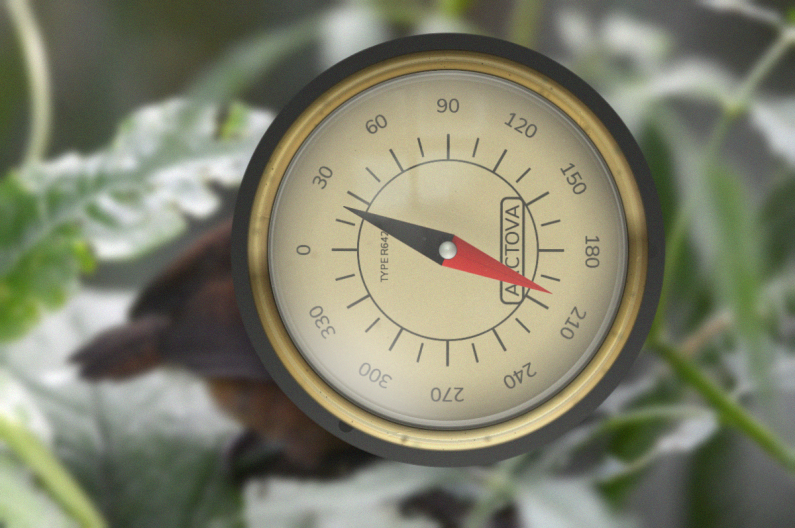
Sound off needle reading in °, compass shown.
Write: 202.5 °
